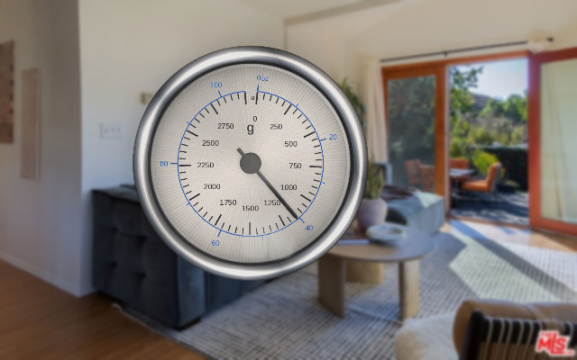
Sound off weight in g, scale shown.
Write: 1150 g
